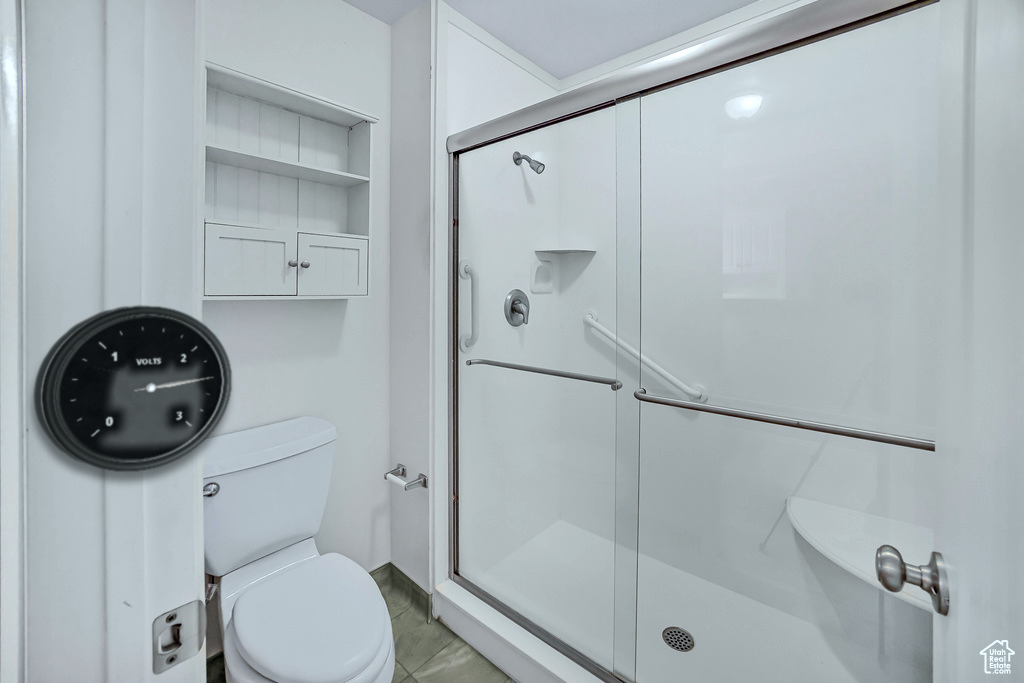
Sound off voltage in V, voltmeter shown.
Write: 2.4 V
